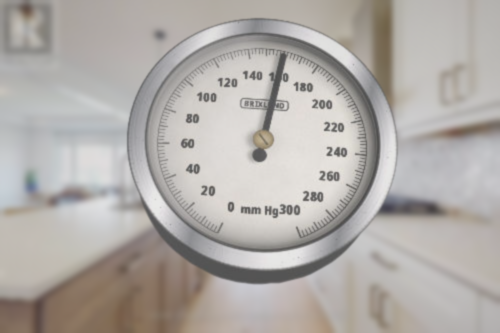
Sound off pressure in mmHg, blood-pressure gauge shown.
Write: 160 mmHg
